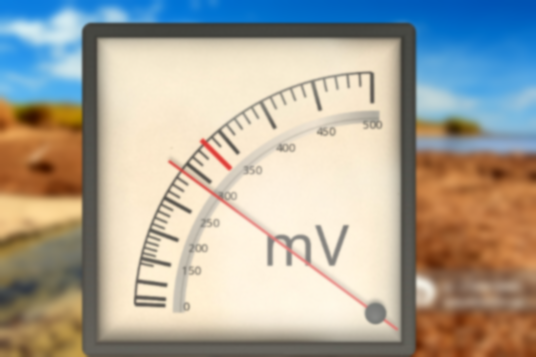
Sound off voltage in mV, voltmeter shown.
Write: 290 mV
